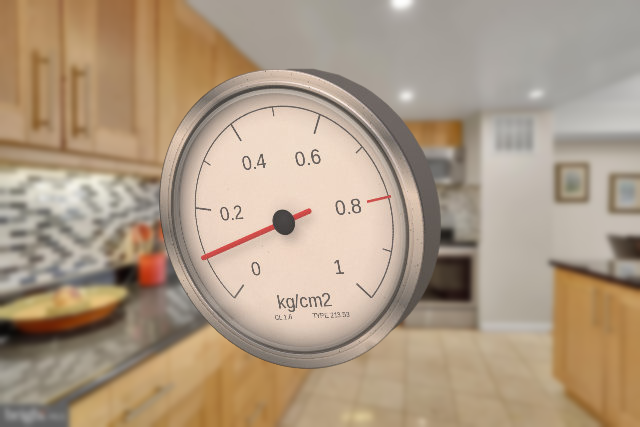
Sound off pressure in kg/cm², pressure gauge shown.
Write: 0.1 kg/cm²
